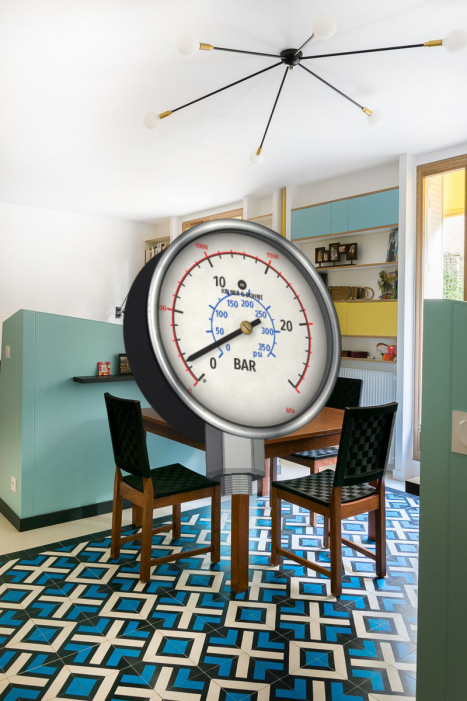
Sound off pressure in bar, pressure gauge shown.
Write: 1.5 bar
